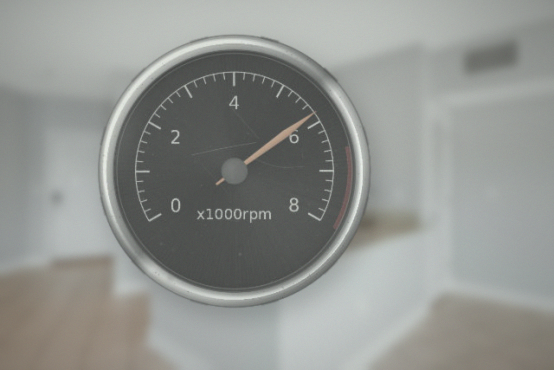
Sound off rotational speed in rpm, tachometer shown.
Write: 5800 rpm
